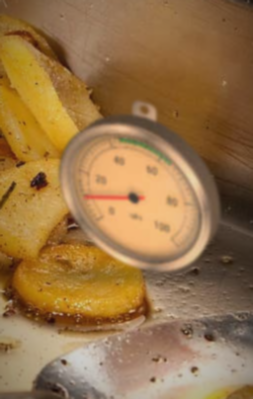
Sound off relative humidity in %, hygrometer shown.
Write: 10 %
